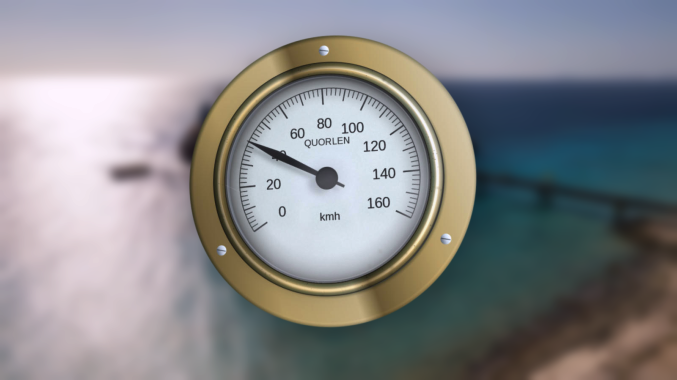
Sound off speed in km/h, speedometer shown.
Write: 40 km/h
